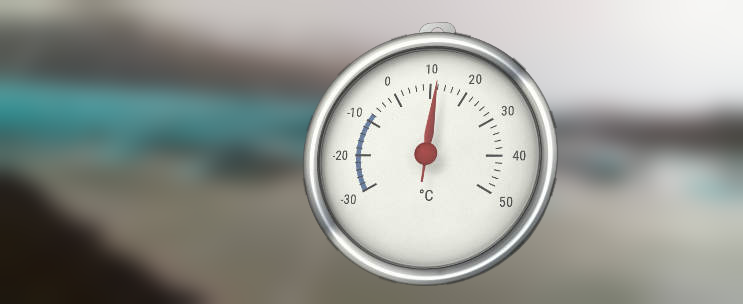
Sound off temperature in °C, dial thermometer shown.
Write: 12 °C
